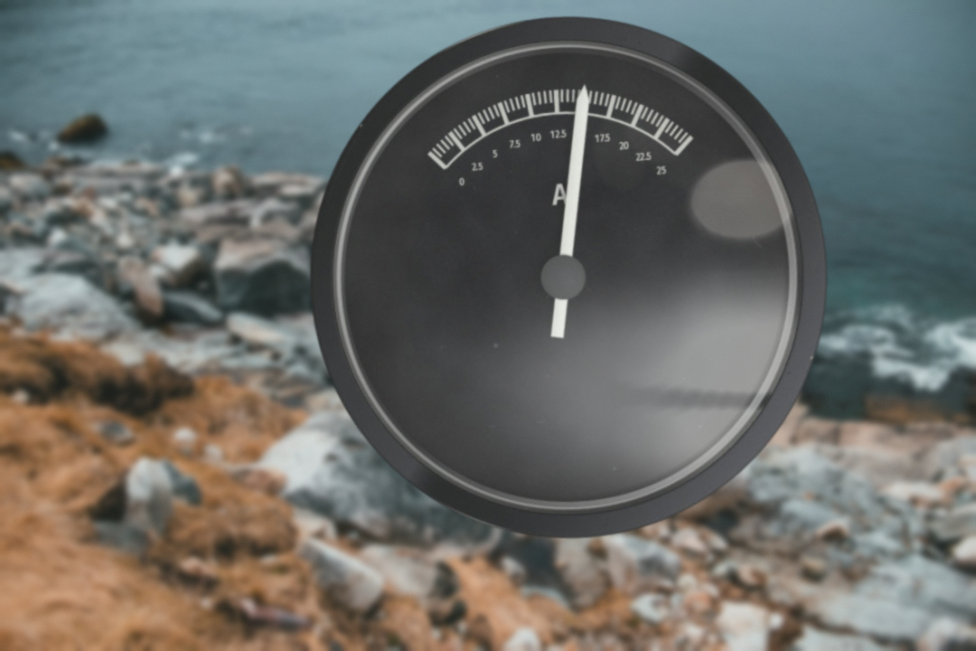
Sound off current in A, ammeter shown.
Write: 15 A
